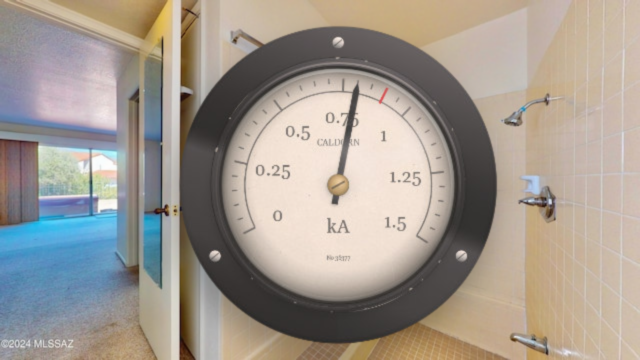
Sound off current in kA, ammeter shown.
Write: 0.8 kA
